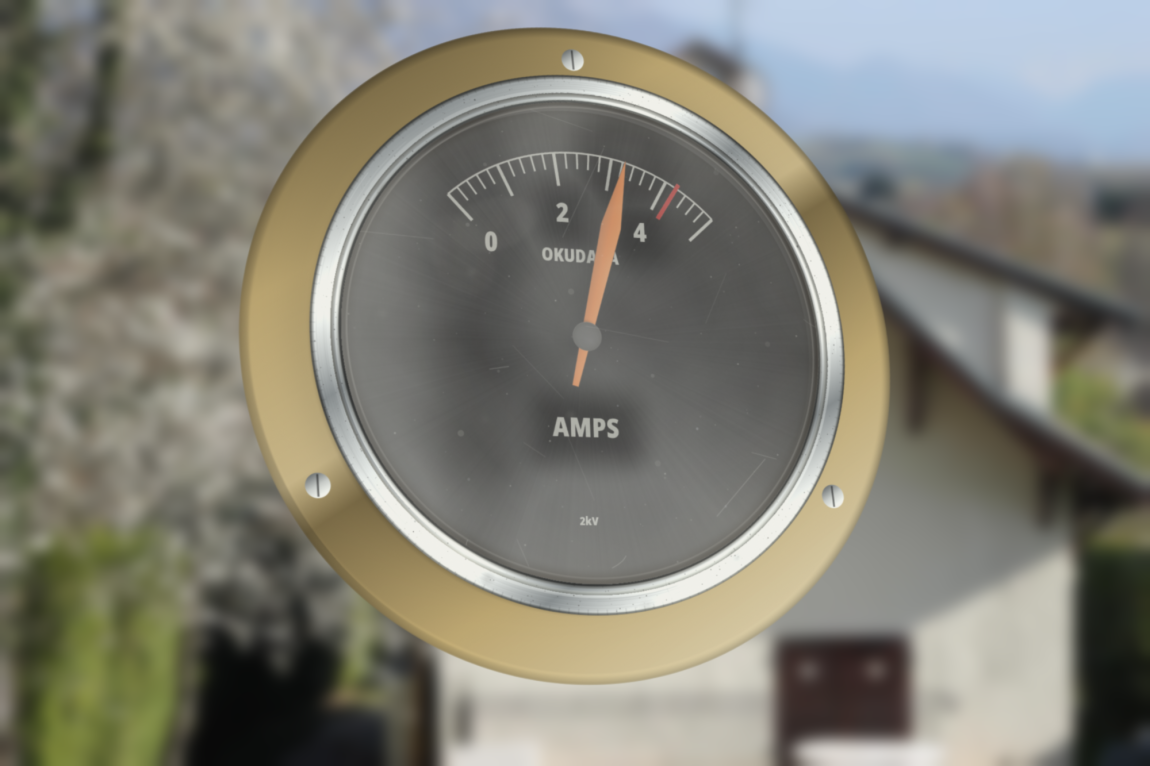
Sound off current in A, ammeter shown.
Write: 3.2 A
